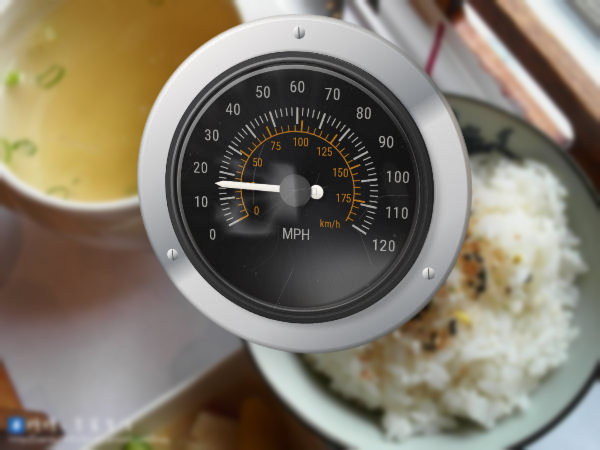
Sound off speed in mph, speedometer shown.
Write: 16 mph
